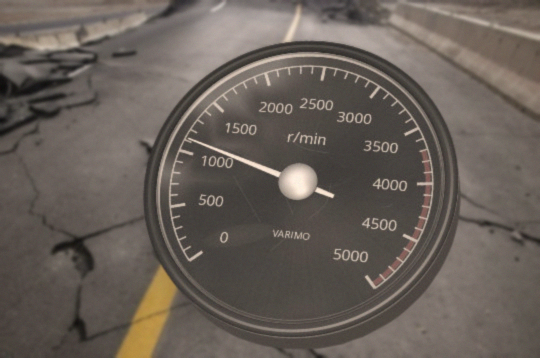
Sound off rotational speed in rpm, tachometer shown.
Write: 1100 rpm
